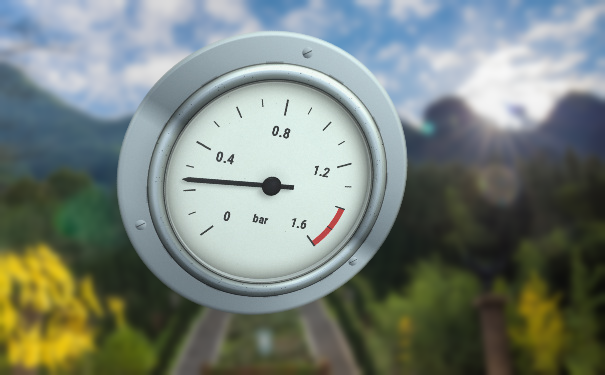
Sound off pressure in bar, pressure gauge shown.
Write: 0.25 bar
